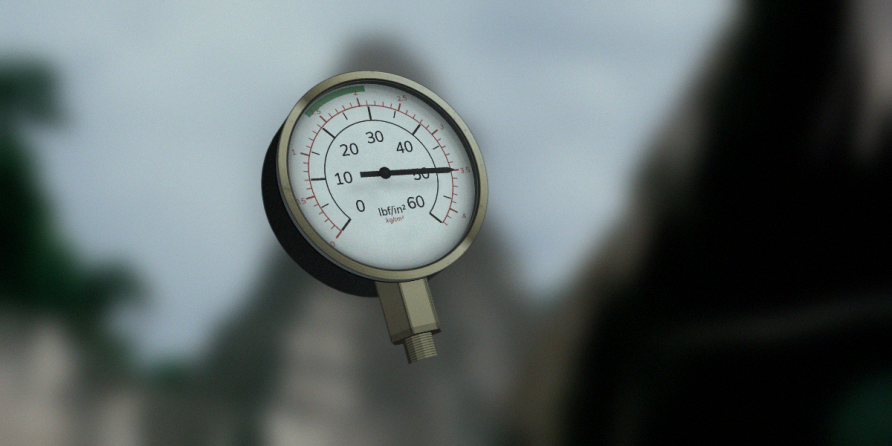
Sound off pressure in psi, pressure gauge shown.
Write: 50 psi
